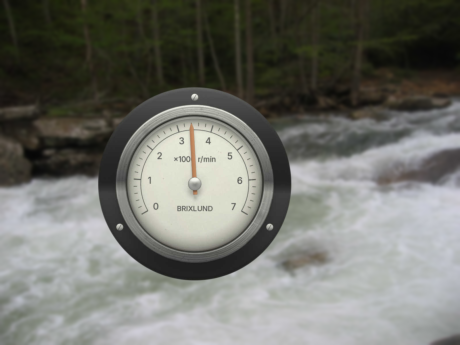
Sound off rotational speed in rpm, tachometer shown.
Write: 3400 rpm
